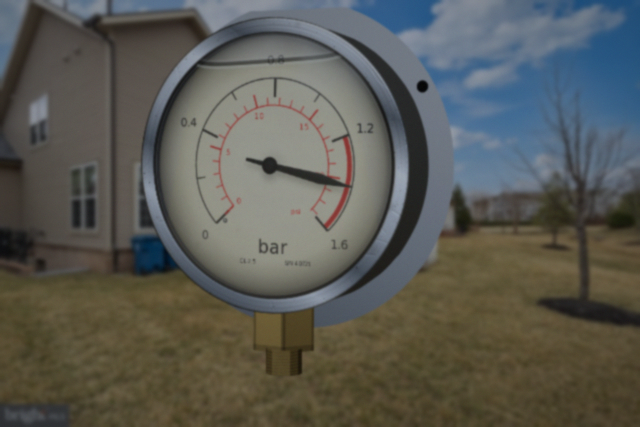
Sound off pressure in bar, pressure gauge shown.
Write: 1.4 bar
